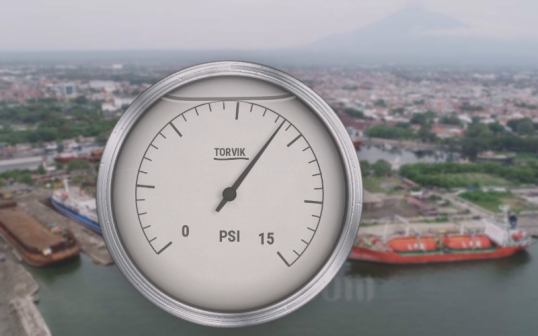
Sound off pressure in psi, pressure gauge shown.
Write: 9.25 psi
